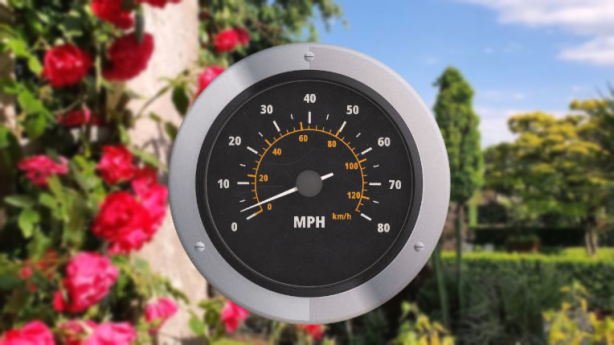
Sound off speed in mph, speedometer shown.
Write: 2.5 mph
